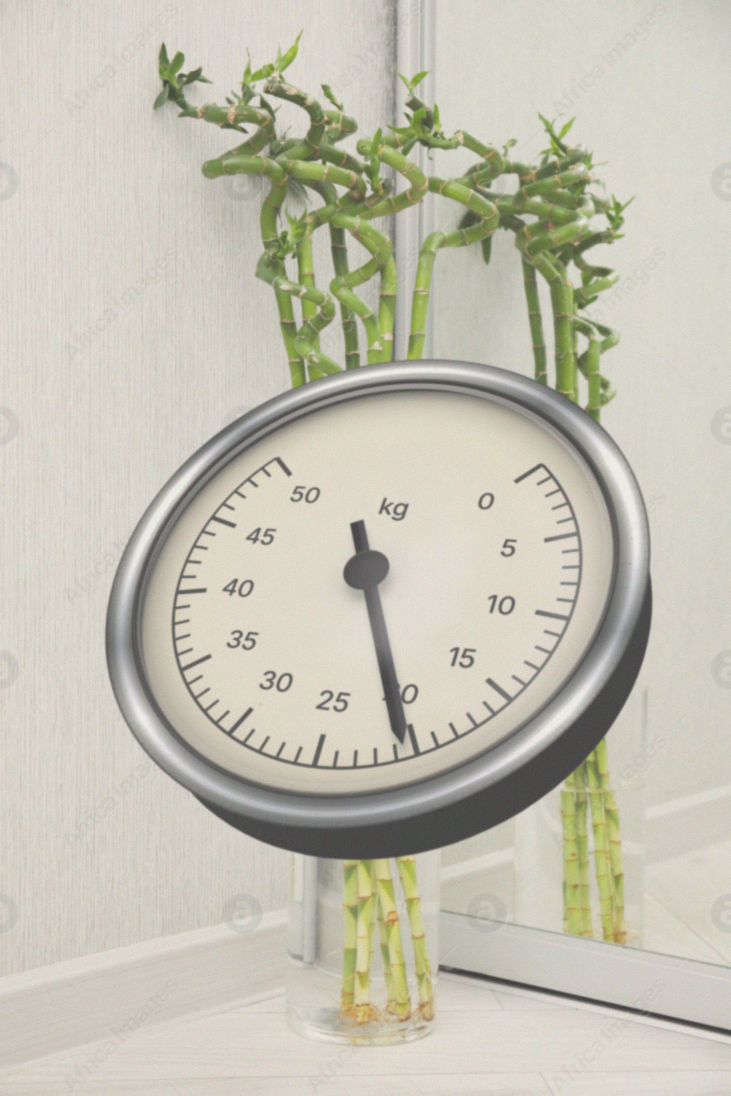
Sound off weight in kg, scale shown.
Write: 20.5 kg
